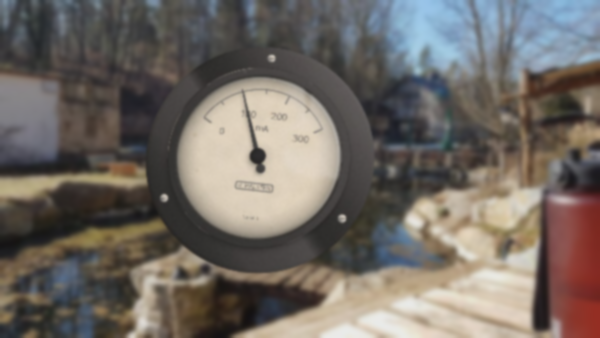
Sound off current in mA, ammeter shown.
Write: 100 mA
